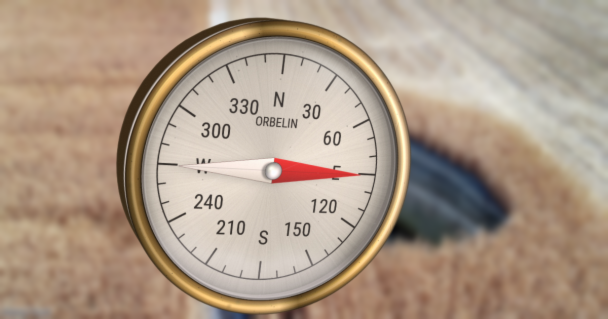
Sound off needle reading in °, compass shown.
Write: 90 °
